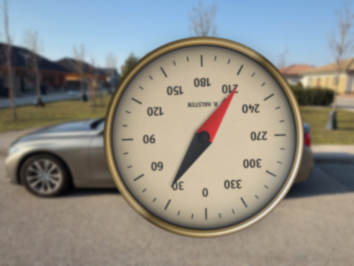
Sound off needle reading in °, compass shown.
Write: 215 °
